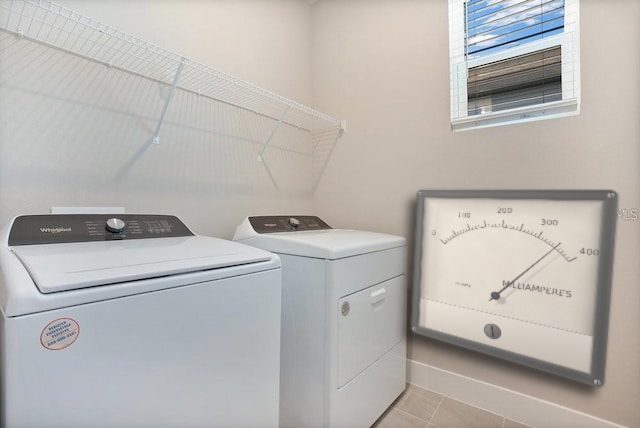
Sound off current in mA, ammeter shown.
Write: 350 mA
